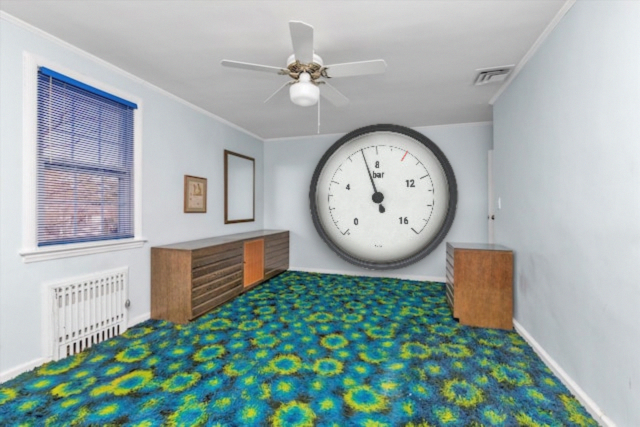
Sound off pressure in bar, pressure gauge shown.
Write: 7 bar
